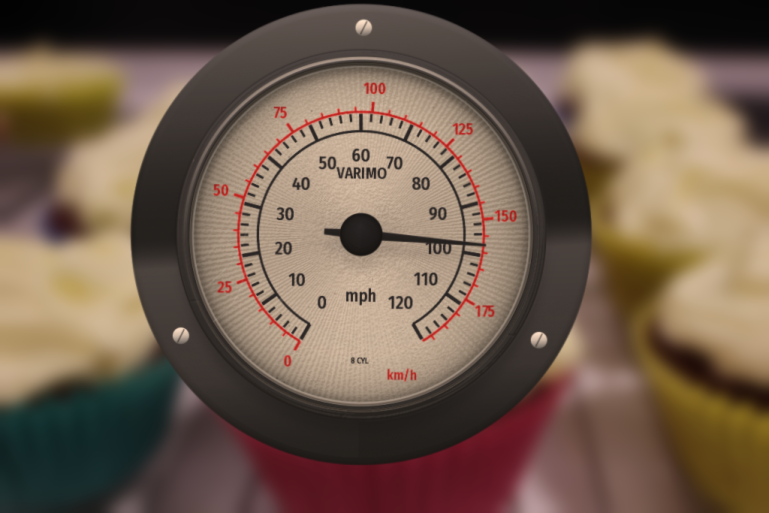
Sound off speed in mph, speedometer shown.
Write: 98 mph
